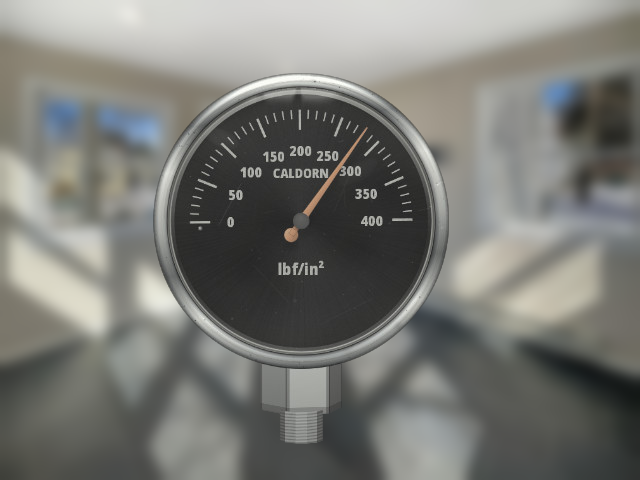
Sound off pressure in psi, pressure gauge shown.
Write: 280 psi
